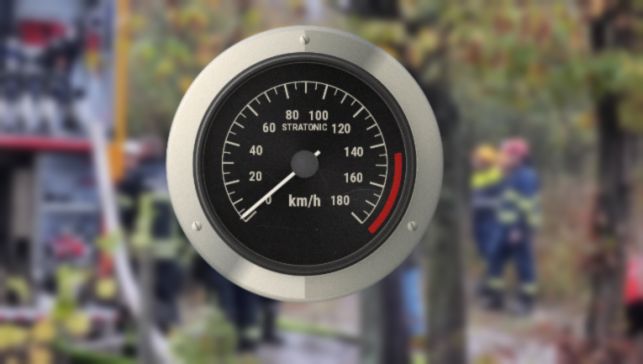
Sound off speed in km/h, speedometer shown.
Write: 2.5 km/h
